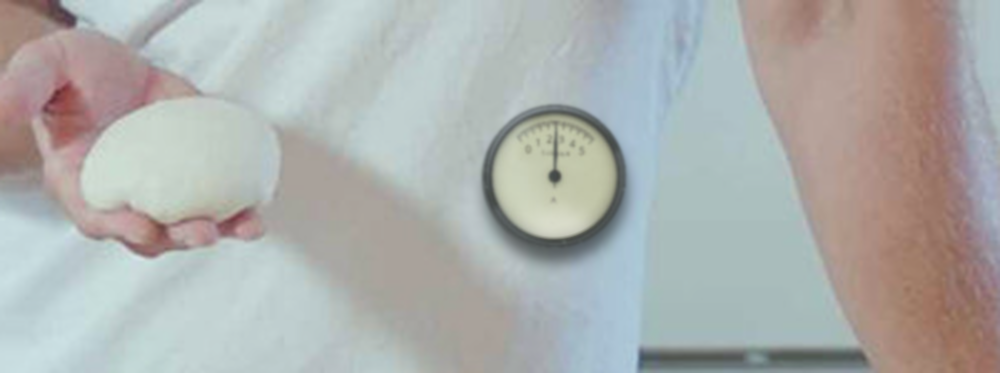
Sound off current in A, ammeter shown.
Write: 2.5 A
